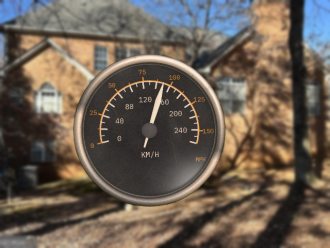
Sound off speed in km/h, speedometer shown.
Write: 150 km/h
